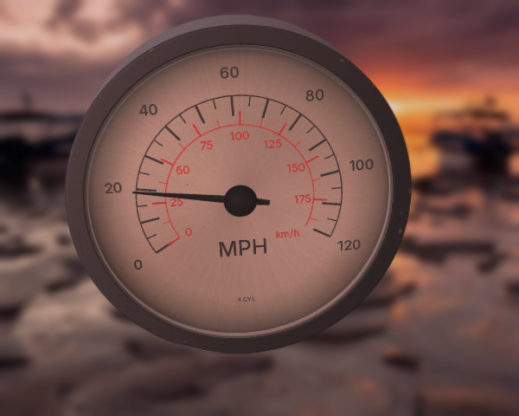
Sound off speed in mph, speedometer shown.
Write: 20 mph
